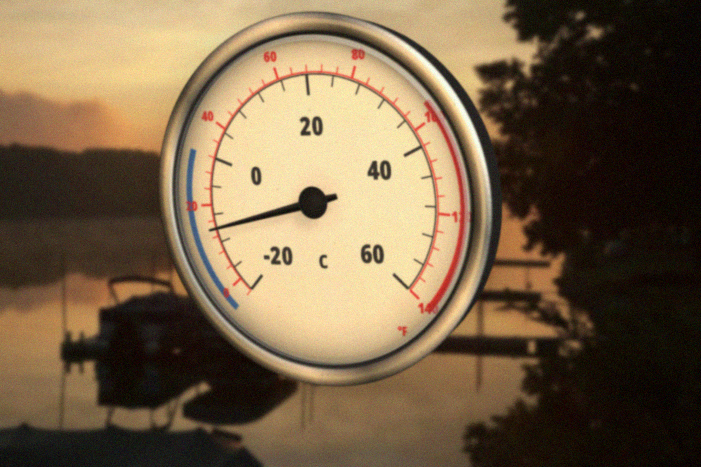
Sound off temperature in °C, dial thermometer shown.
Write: -10 °C
